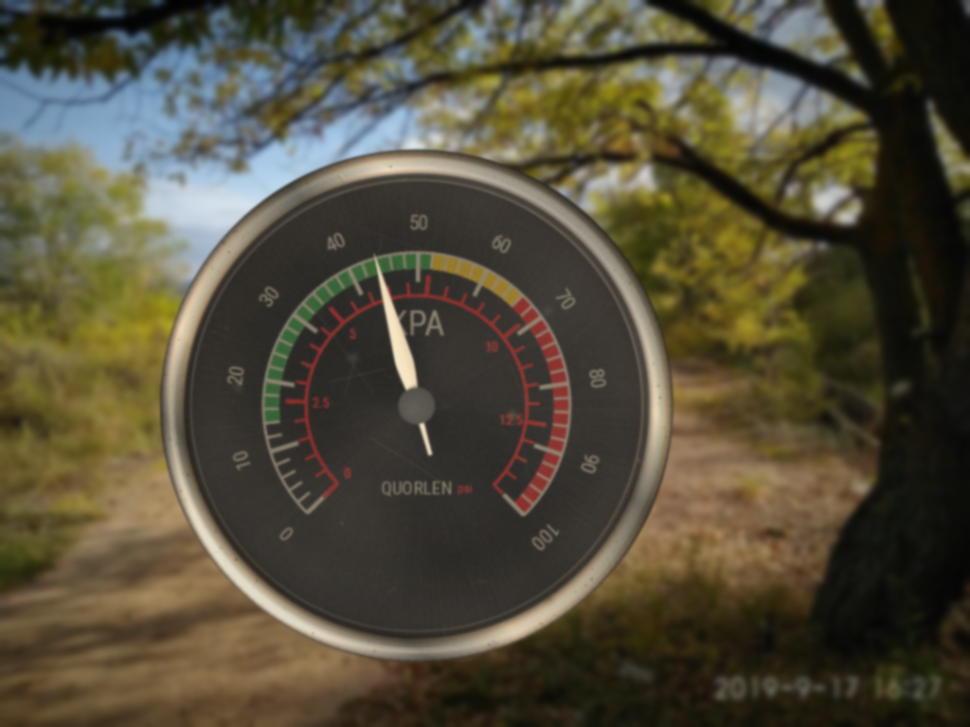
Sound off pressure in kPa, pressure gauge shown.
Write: 44 kPa
